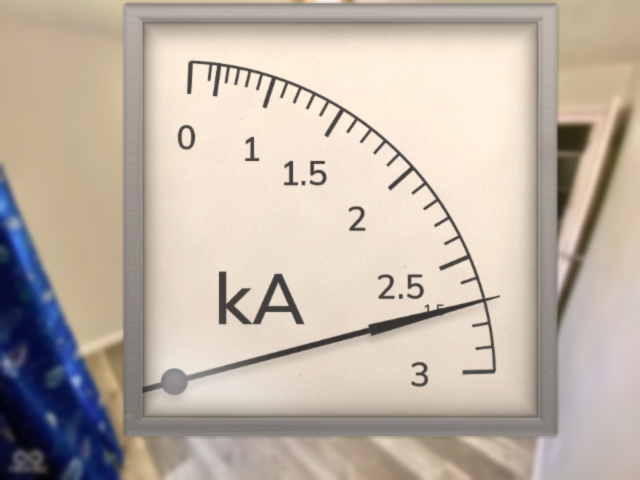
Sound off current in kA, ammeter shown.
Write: 2.7 kA
